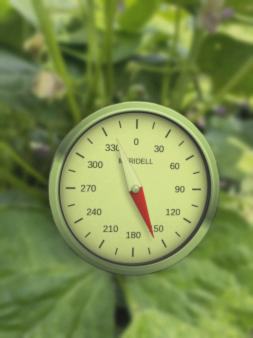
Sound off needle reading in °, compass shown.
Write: 157.5 °
